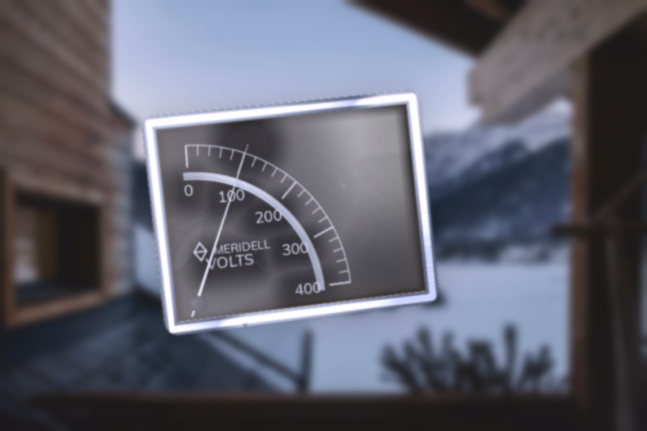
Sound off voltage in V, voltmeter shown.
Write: 100 V
